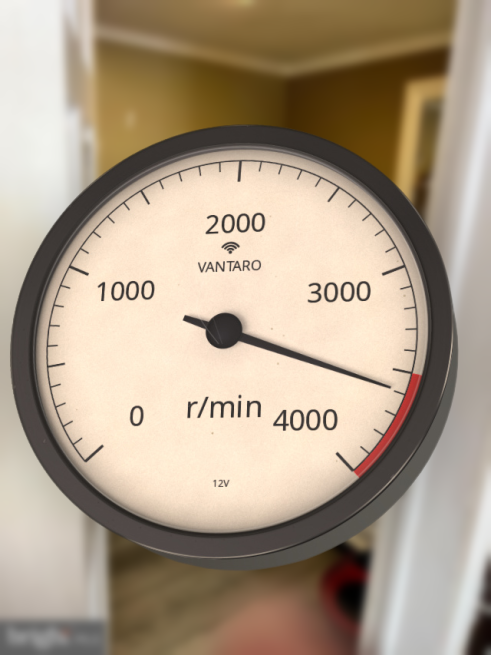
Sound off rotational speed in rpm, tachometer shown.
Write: 3600 rpm
